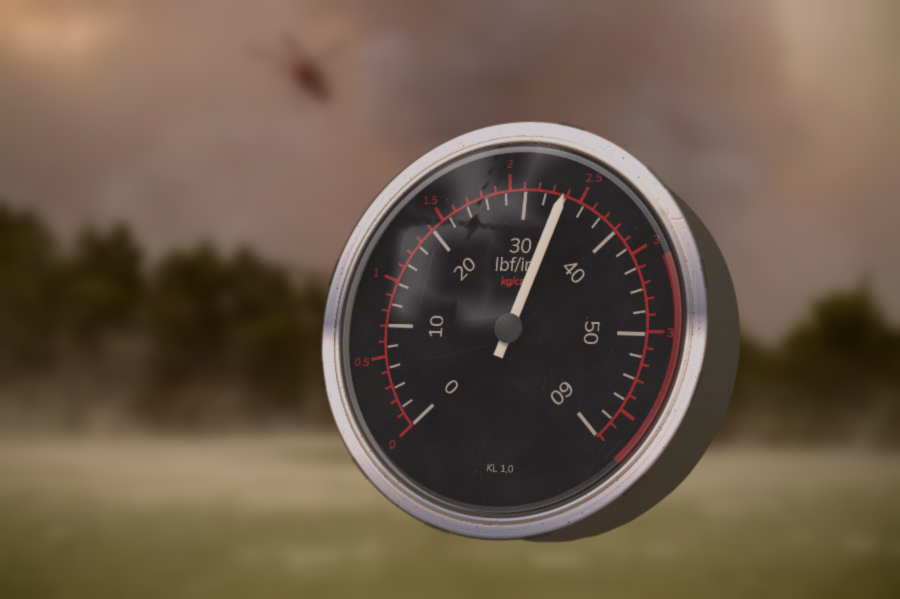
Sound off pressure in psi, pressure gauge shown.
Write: 34 psi
